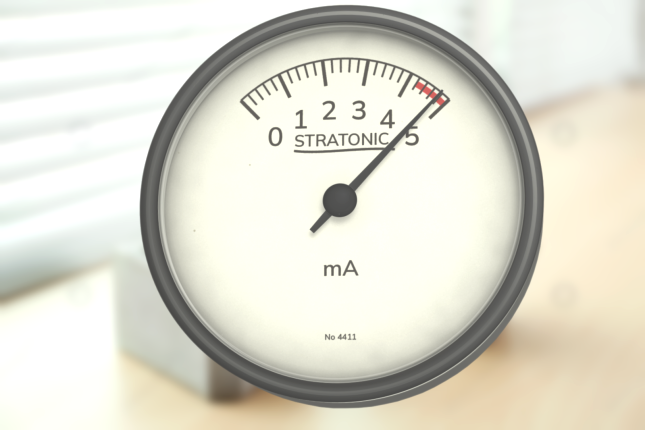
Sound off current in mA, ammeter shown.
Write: 4.8 mA
